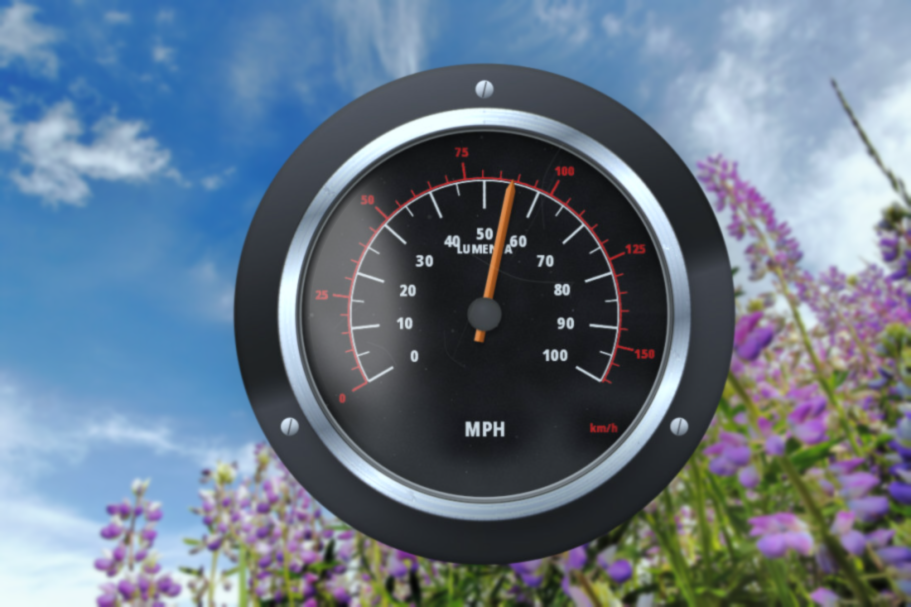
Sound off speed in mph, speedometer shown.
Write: 55 mph
